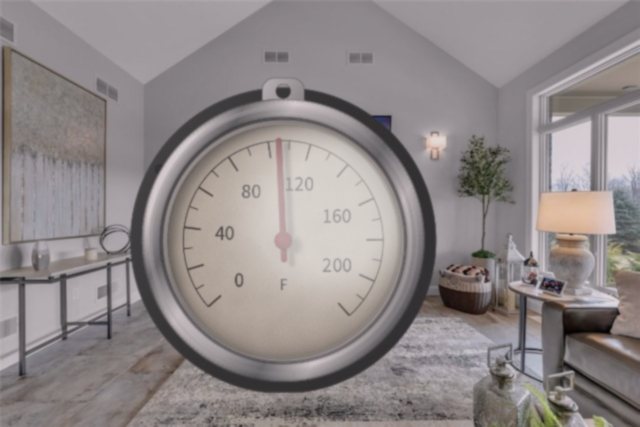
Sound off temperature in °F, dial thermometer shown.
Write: 105 °F
